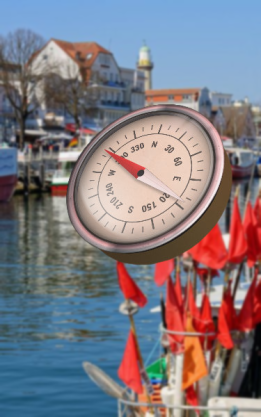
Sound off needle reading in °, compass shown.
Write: 295 °
